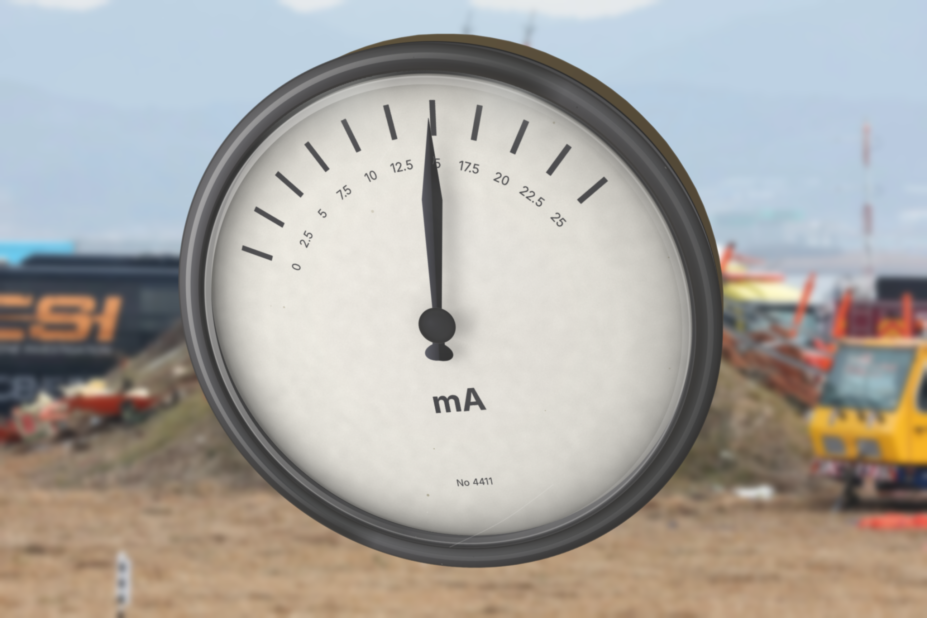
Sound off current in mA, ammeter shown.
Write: 15 mA
